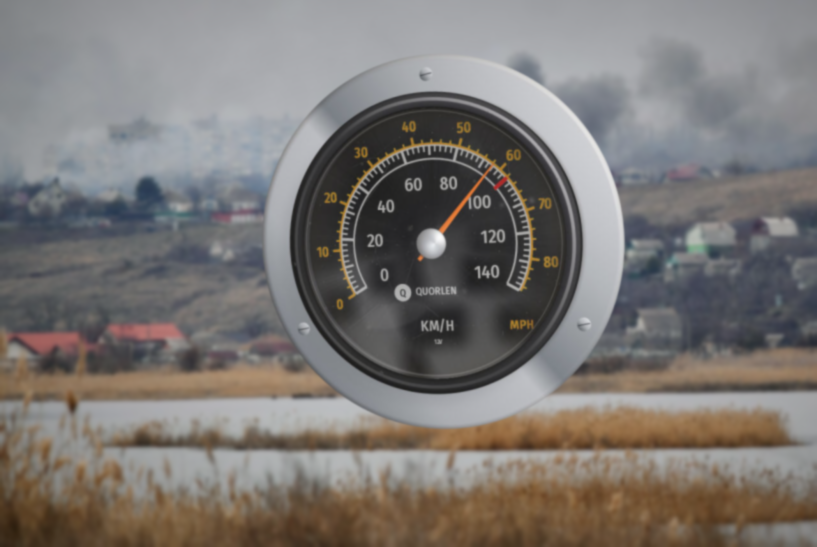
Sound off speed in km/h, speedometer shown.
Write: 94 km/h
